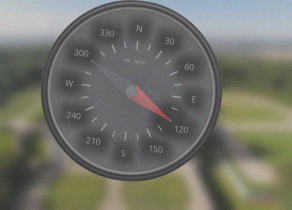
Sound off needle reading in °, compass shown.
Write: 120 °
